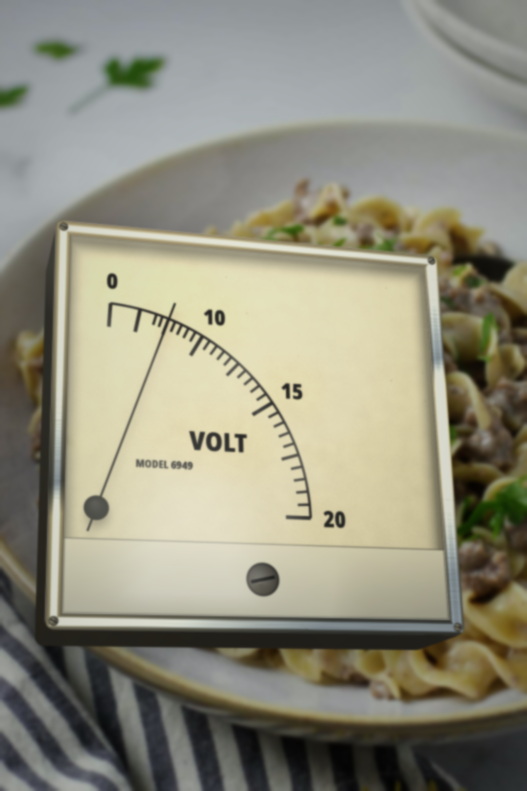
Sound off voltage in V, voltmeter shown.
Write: 7.5 V
